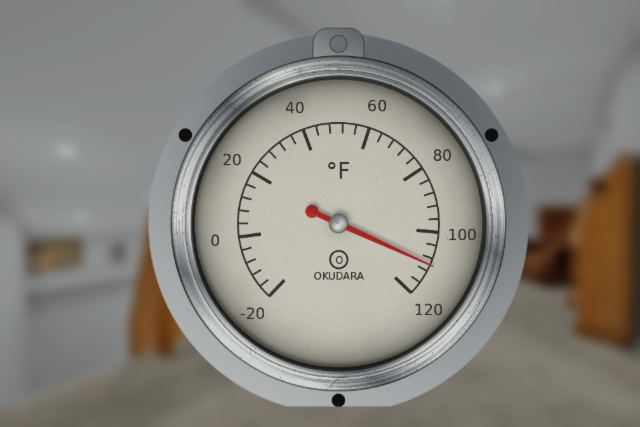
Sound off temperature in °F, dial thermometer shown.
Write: 110 °F
